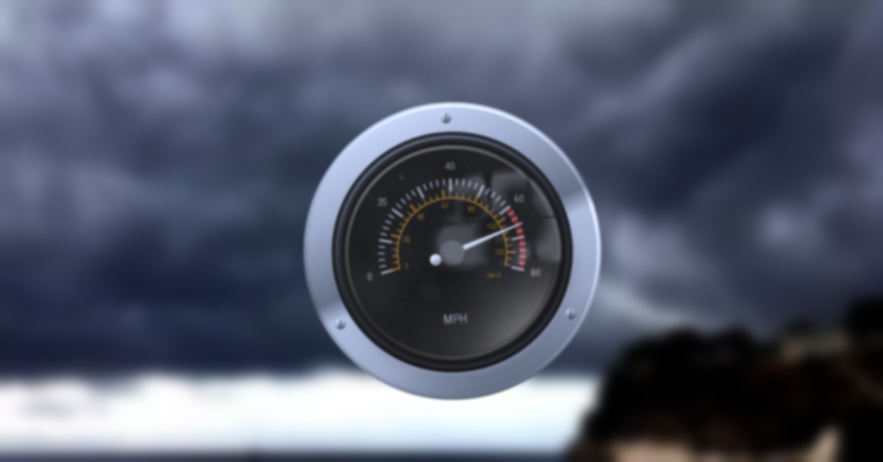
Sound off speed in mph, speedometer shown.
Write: 66 mph
